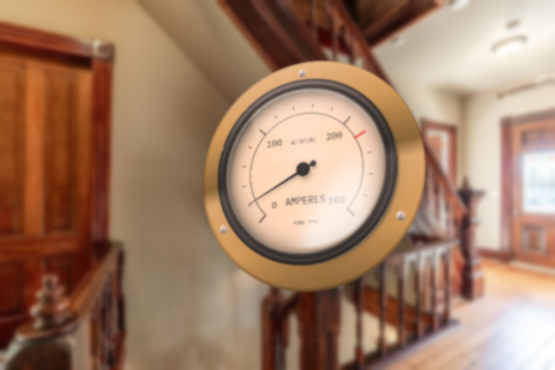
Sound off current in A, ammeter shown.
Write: 20 A
